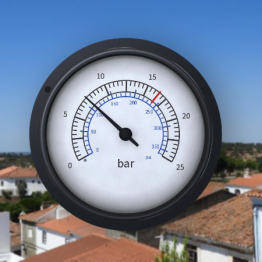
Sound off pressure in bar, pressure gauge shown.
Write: 7.5 bar
